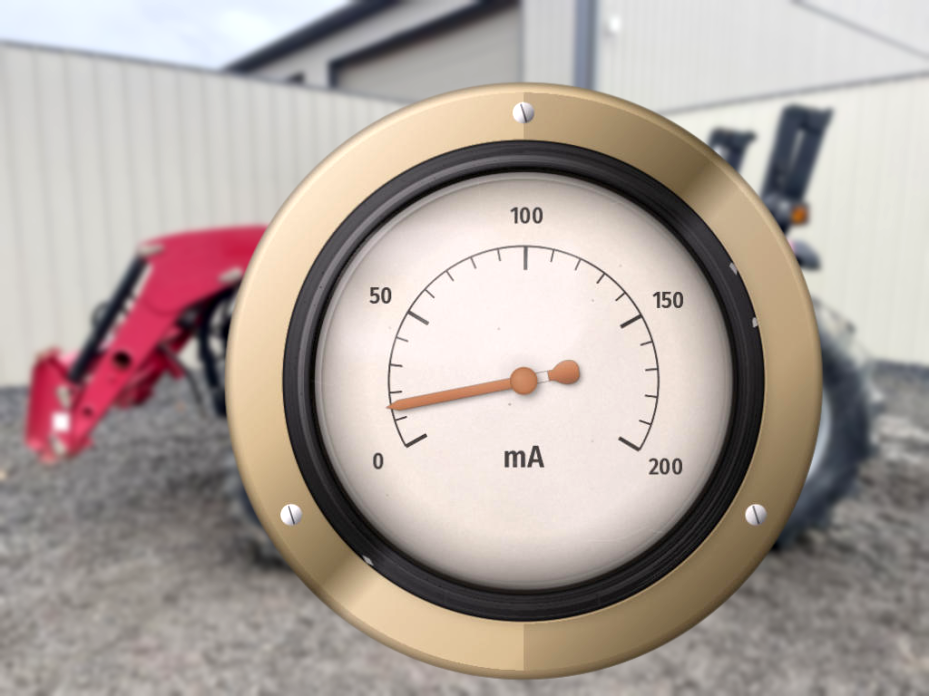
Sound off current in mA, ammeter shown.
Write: 15 mA
